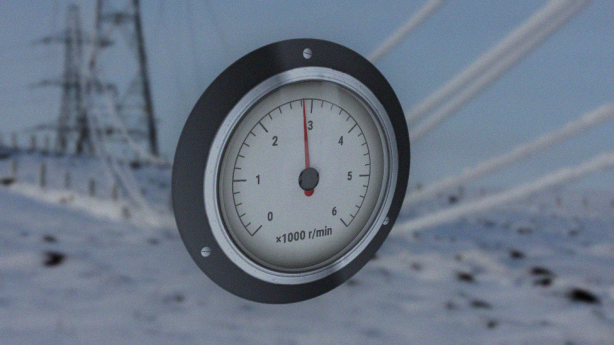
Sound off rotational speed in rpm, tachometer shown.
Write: 2800 rpm
